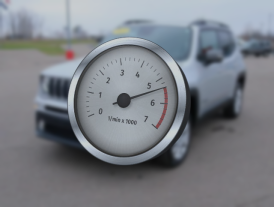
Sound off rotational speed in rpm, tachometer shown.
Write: 5400 rpm
